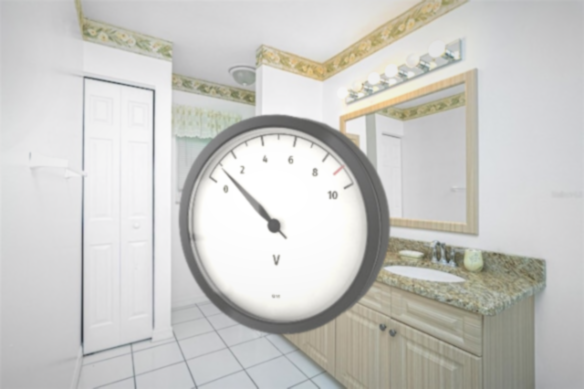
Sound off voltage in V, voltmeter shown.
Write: 1 V
